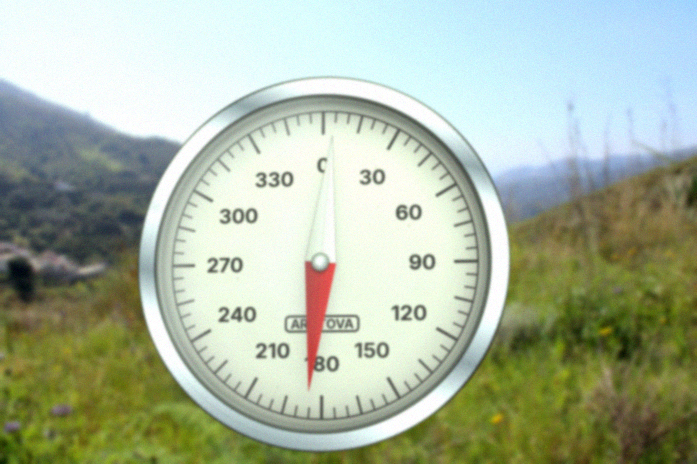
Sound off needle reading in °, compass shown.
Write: 185 °
